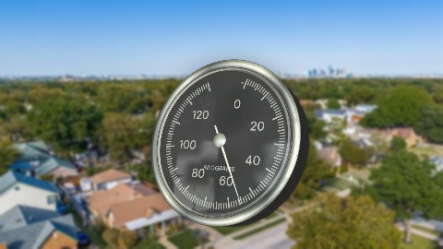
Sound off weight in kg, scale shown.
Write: 55 kg
